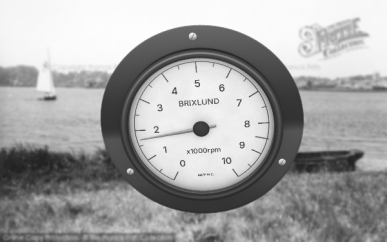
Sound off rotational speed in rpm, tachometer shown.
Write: 1750 rpm
